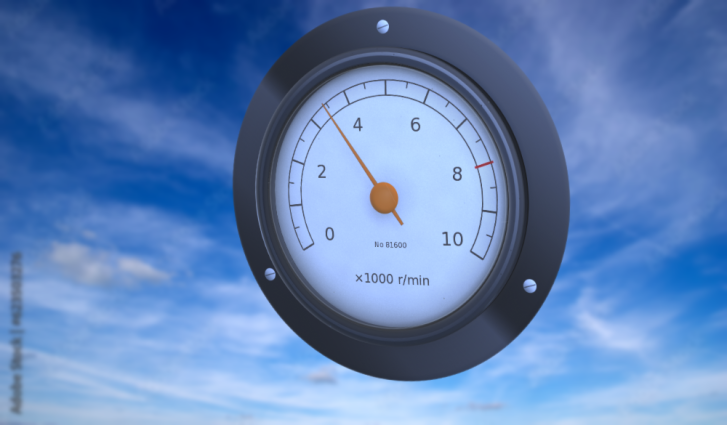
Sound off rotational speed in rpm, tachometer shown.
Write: 3500 rpm
